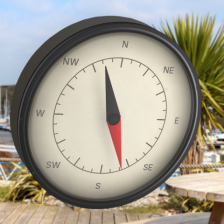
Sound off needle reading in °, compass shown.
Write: 160 °
